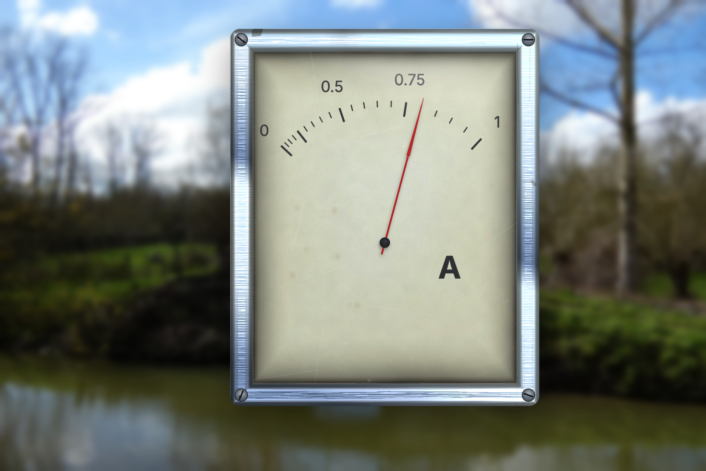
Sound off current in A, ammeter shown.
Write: 0.8 A
